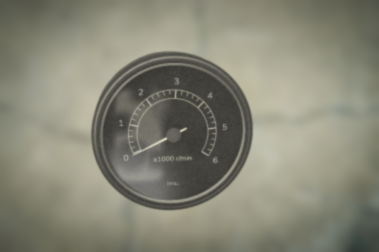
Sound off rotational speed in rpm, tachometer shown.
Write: 0 rpm
